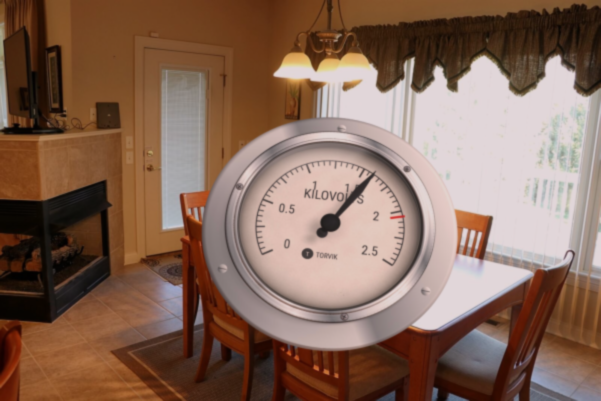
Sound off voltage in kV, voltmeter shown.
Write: 1.6 kV
